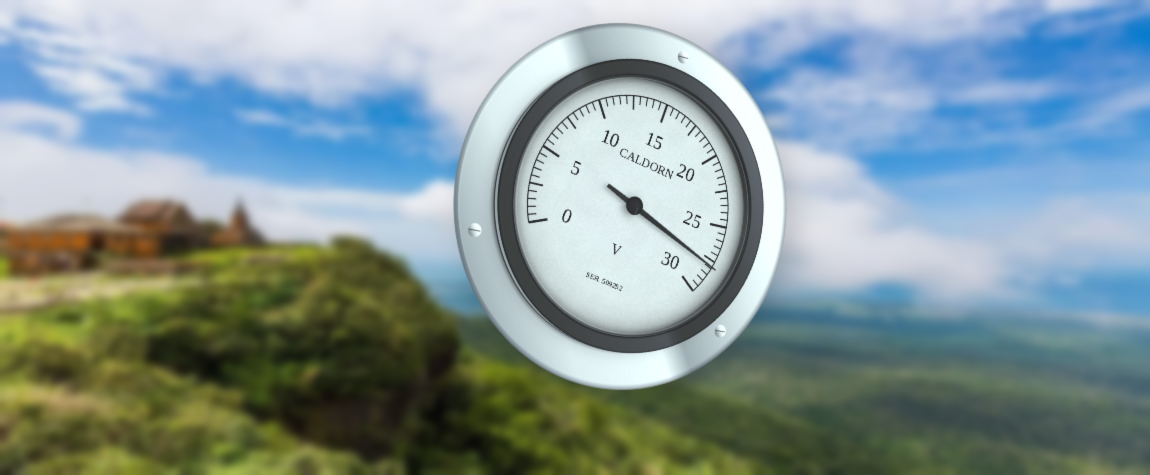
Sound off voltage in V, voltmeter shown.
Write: 28 V
